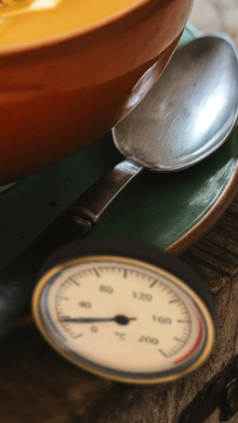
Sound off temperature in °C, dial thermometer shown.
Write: 20 °C
